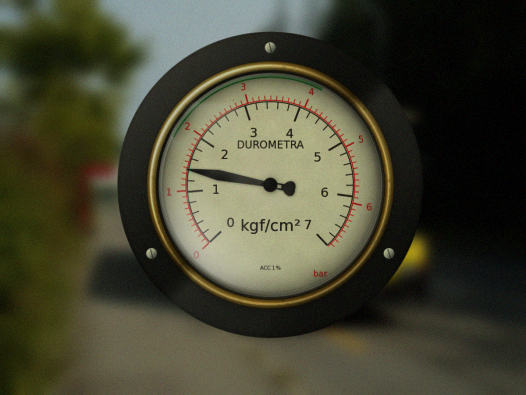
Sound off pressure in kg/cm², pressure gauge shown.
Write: 1.4 kg/cm²
